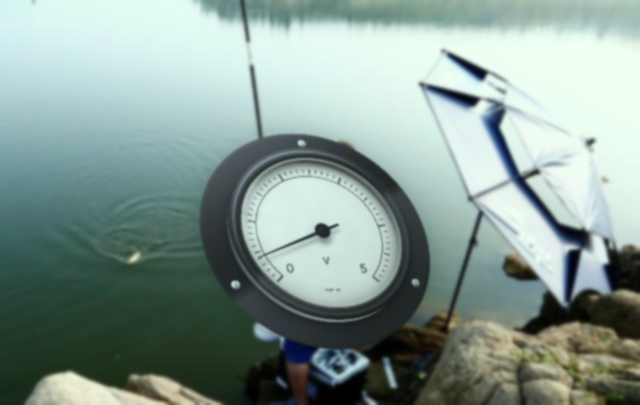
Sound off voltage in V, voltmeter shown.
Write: 0.4 V
